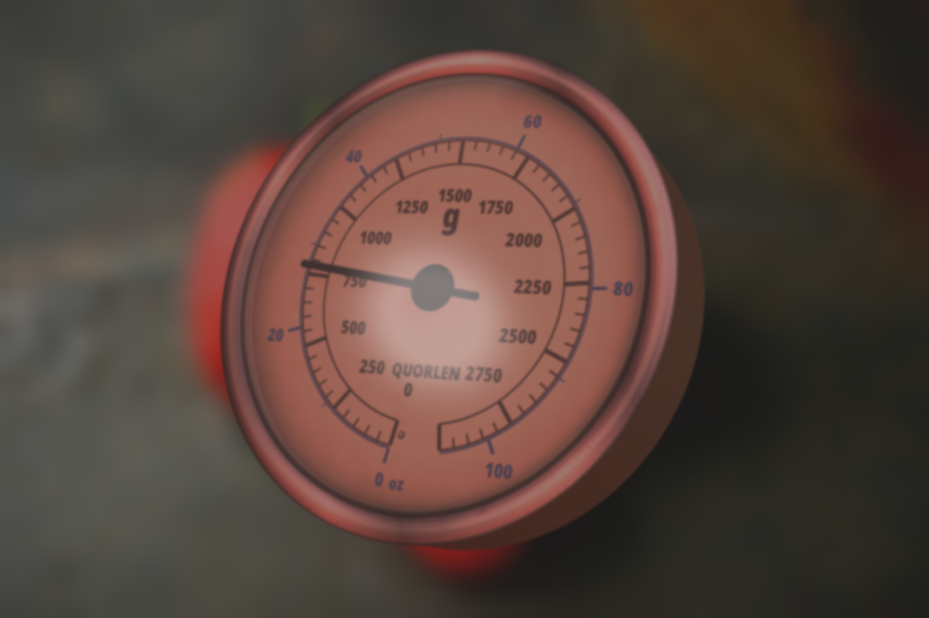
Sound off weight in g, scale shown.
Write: 775 g
